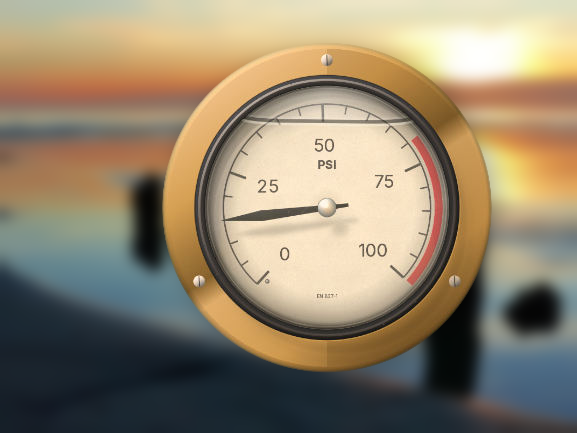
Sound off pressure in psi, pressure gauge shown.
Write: 15 psi
